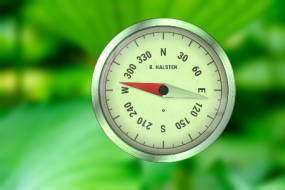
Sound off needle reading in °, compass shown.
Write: 280 °
